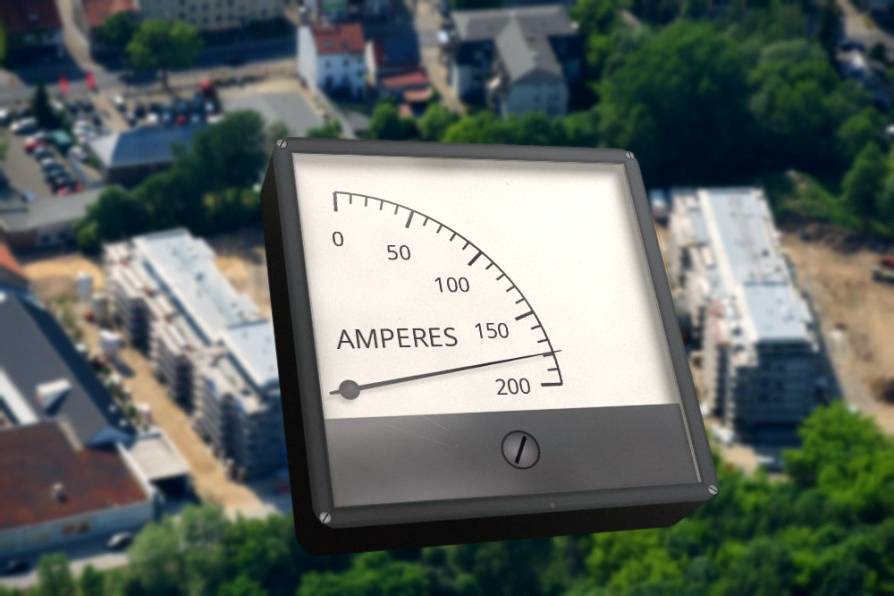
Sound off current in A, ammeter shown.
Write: 180 A
